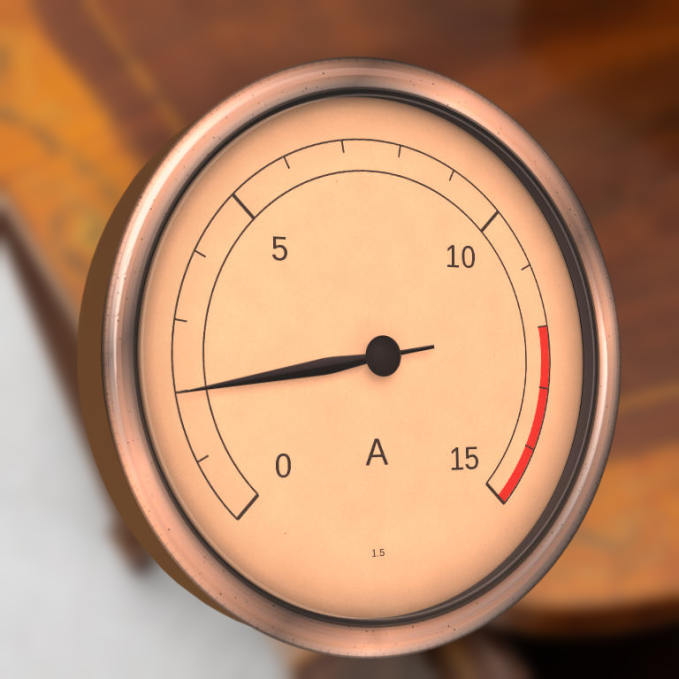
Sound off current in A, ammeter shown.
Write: 2 A
